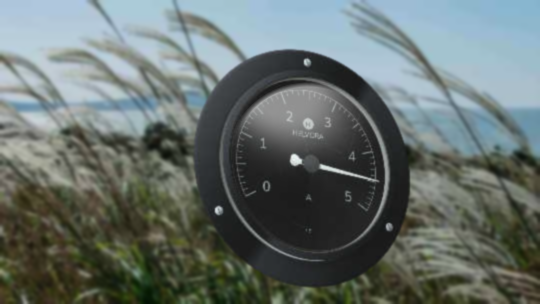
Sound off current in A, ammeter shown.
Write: 4.5 A
